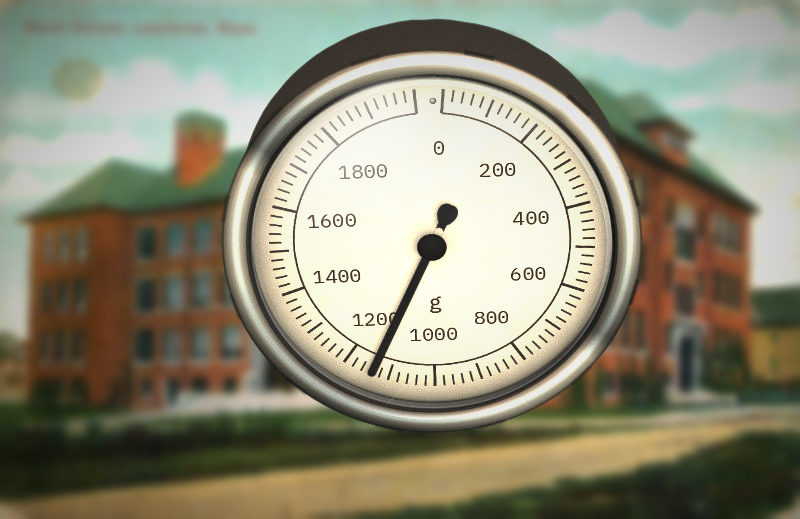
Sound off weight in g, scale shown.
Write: 1140 g
